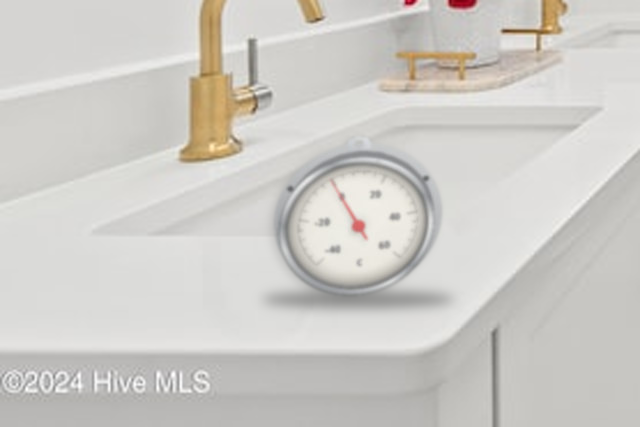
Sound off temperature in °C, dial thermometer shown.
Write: 0 °C
